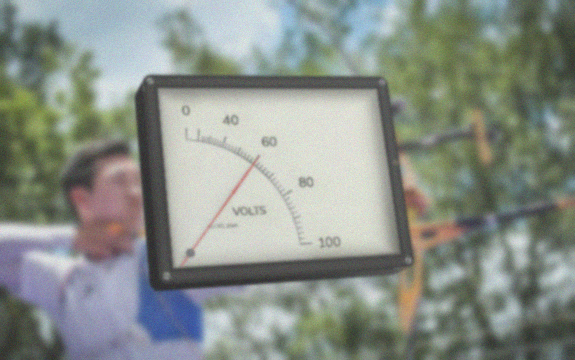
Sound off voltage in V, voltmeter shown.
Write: 60 V
